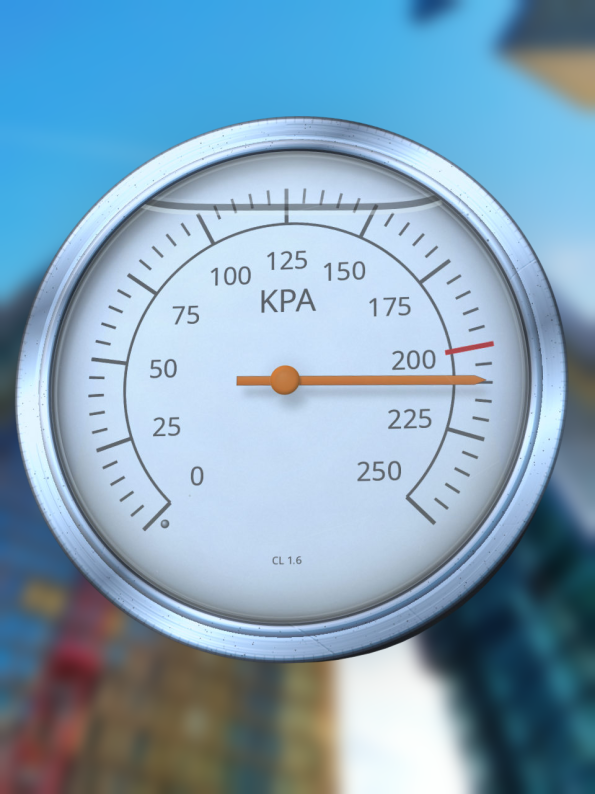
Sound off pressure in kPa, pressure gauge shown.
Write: 210 kPa
